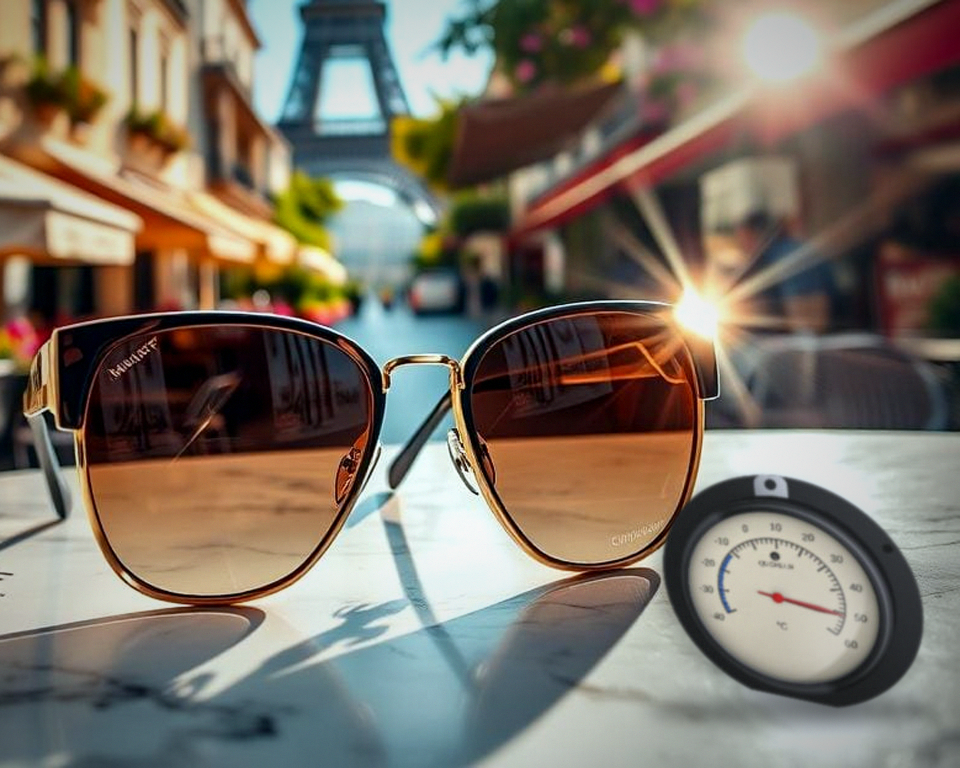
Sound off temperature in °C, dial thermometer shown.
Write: 50 °C
